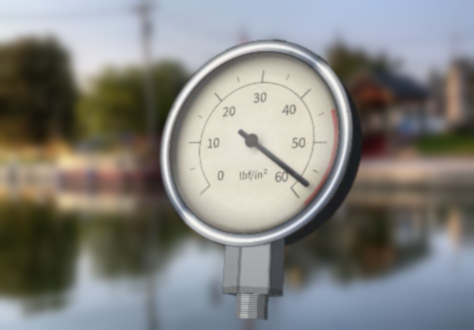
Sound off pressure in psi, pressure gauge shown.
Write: 57.5 psi
